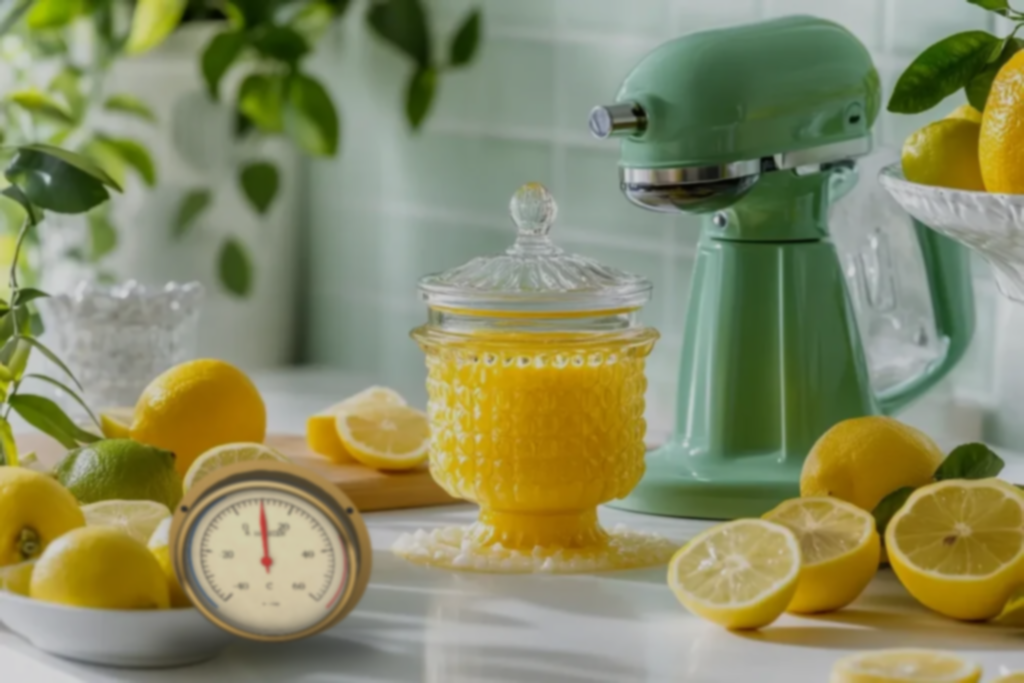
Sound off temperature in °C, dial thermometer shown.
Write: 10 °C
